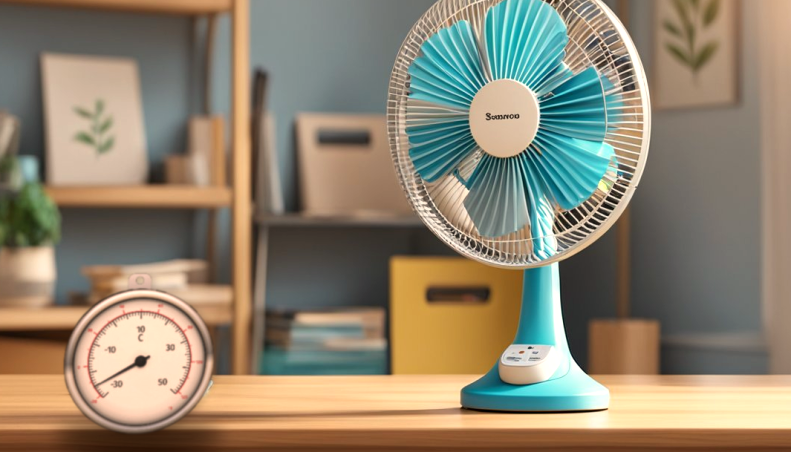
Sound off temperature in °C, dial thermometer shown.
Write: -25 °C
